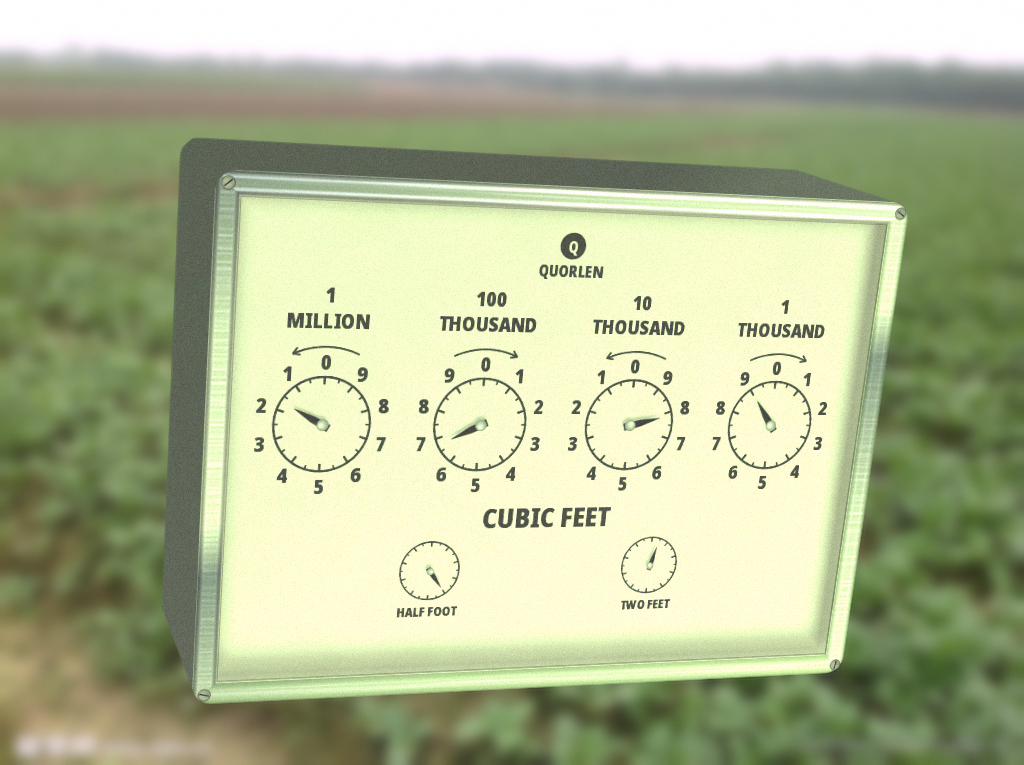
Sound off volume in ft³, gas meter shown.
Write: 167900 ft³
